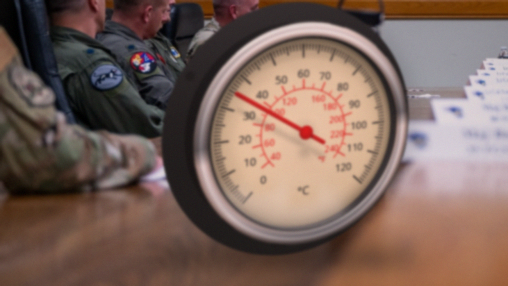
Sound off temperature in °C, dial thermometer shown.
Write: 35 °C
